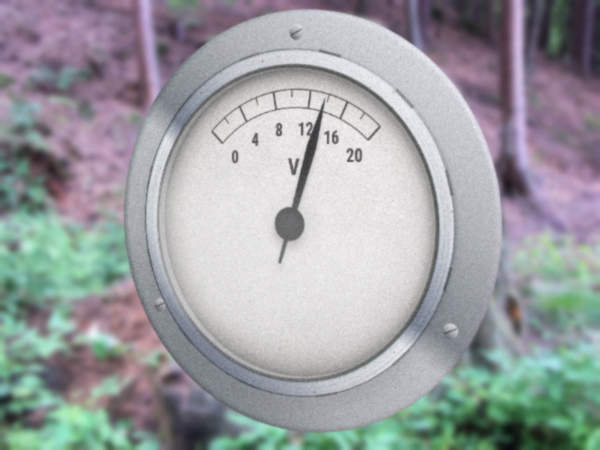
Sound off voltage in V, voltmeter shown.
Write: 14 V
